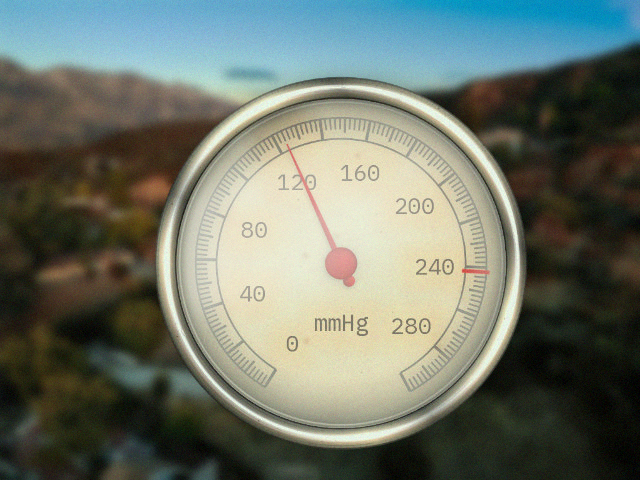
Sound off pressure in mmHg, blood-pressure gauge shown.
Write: 124 mmHg
